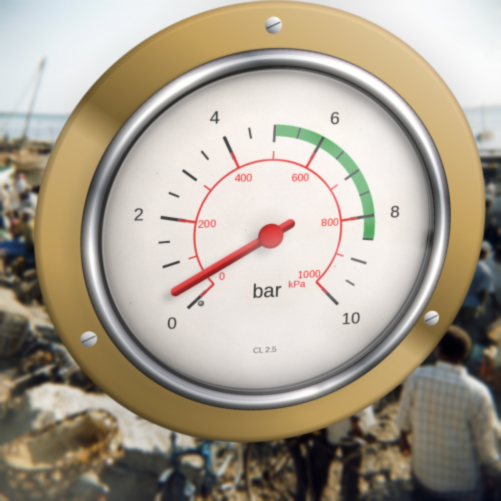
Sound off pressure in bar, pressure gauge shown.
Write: 0.5 bar
